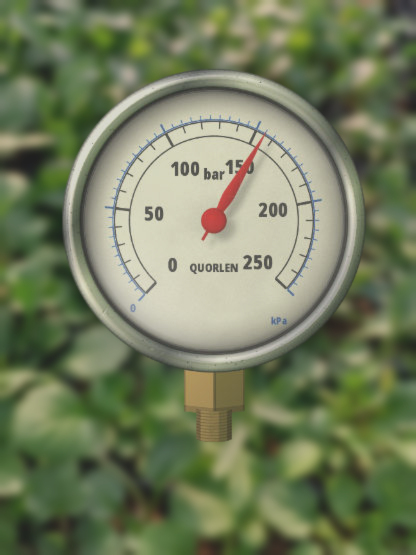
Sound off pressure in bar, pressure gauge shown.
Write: 155 bar
